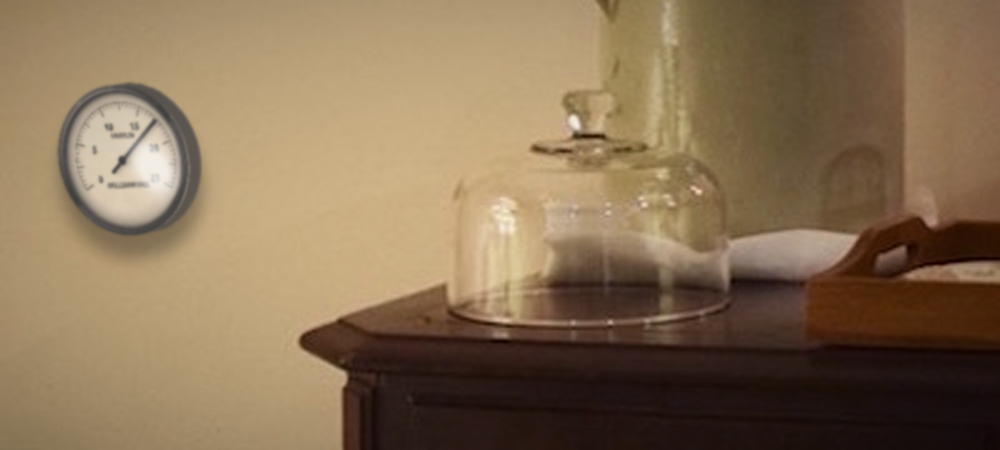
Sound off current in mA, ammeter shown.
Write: 17.5 mA
